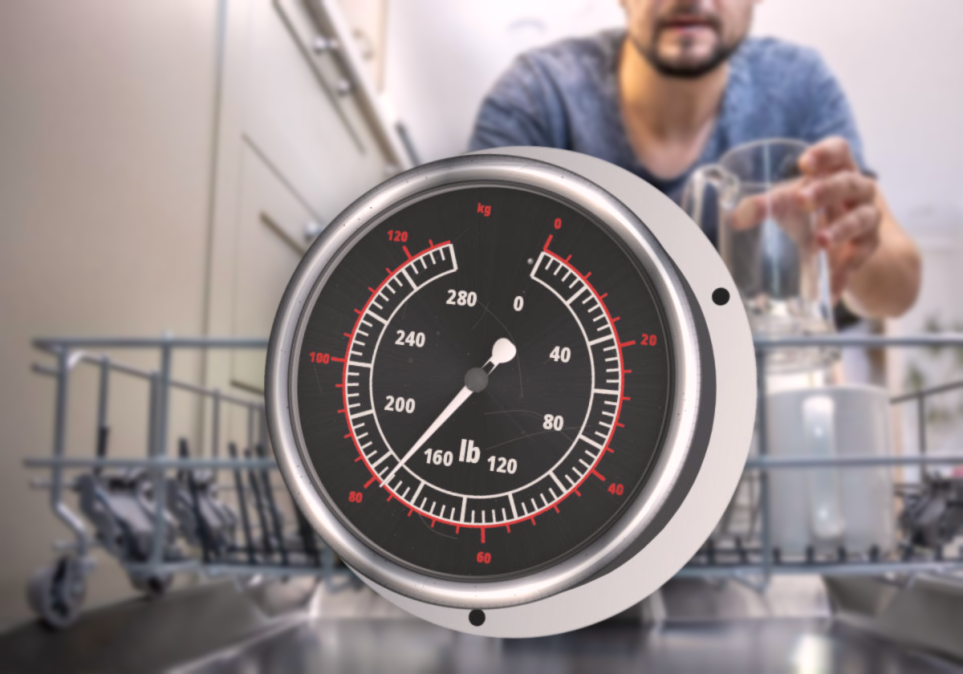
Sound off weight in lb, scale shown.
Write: 172 lb
